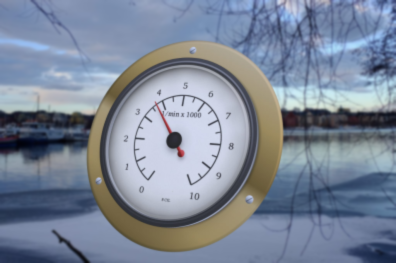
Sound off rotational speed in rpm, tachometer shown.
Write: 3750 rpm
